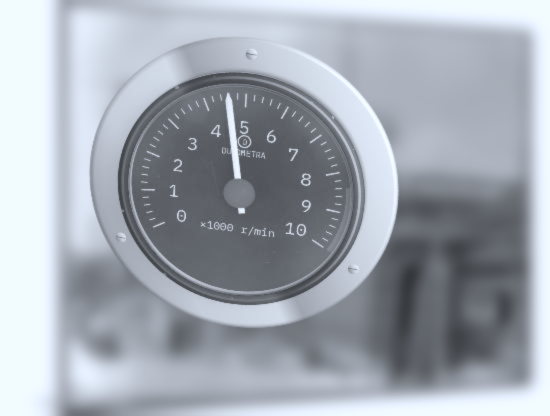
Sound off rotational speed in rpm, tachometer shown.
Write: 4600 rpm
